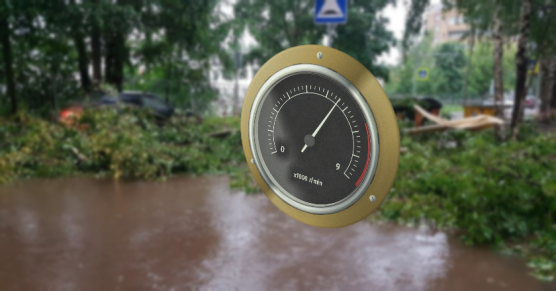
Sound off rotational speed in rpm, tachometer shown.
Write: 5600 rpm
